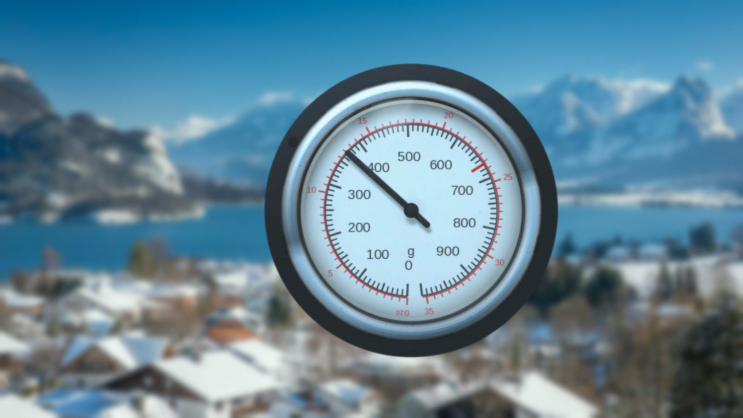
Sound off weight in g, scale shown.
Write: 370 g
